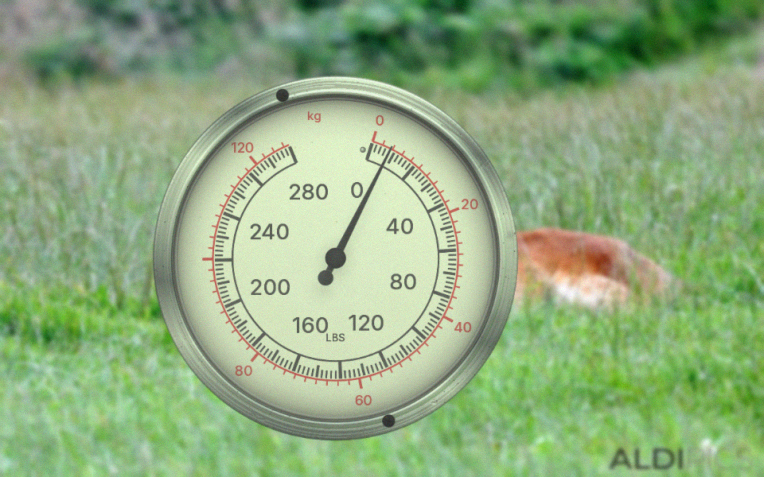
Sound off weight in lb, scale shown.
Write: 8 lb
